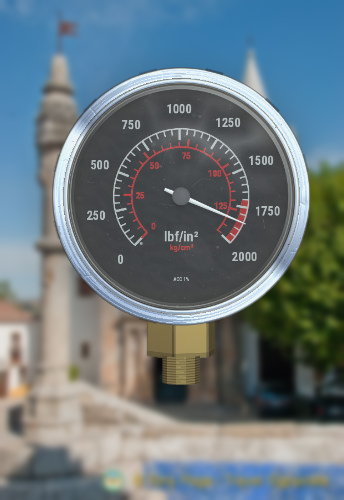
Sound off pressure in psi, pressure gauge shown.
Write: 1850 psi
